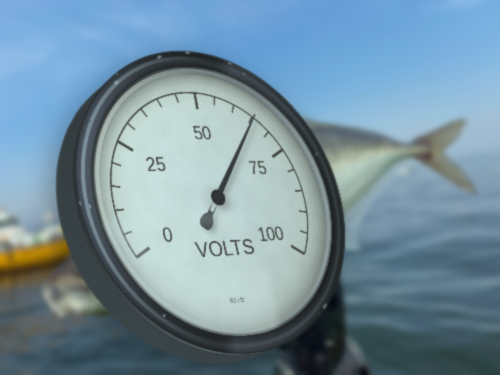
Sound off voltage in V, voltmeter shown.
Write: 65 V
